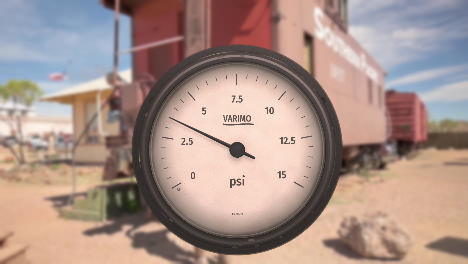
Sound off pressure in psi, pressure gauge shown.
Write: 3.5 psi
